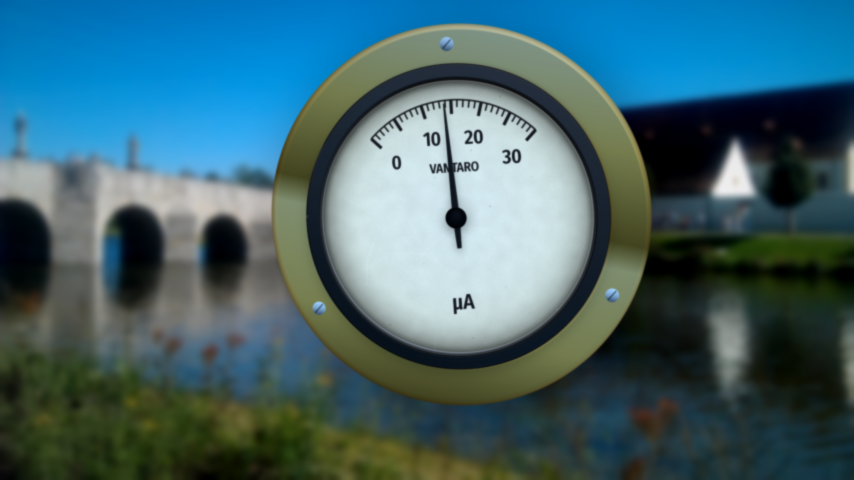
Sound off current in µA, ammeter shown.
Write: 14 µA
